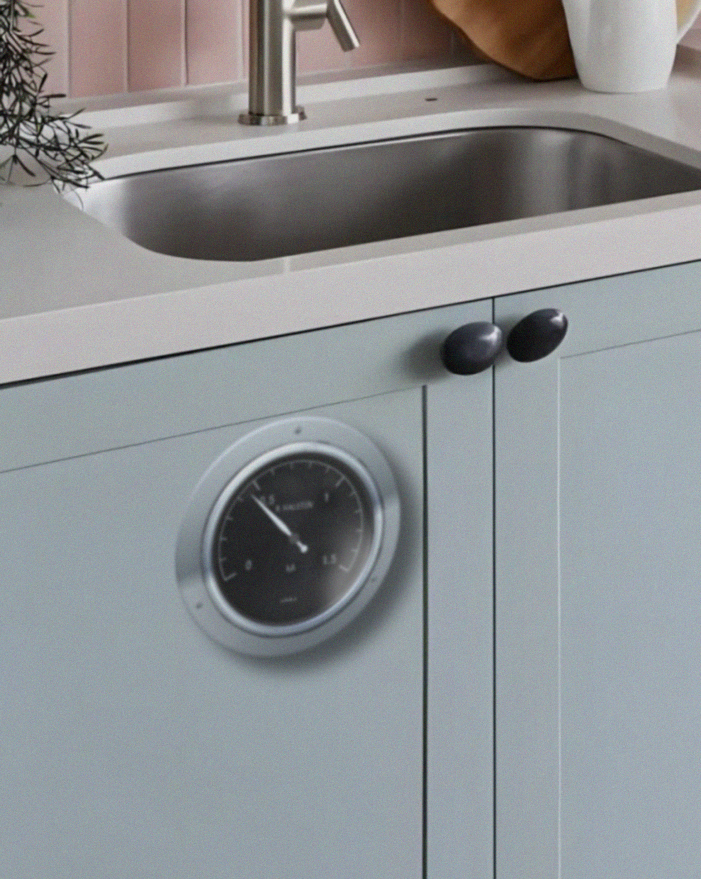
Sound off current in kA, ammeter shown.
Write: 0.45 kA
